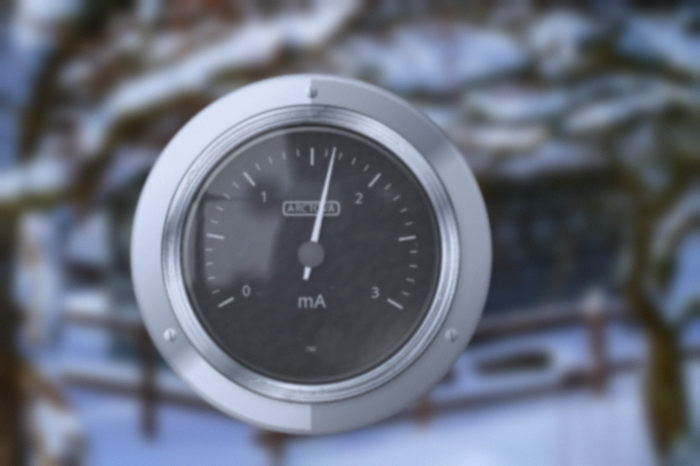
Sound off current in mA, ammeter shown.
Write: 1.65 mA
